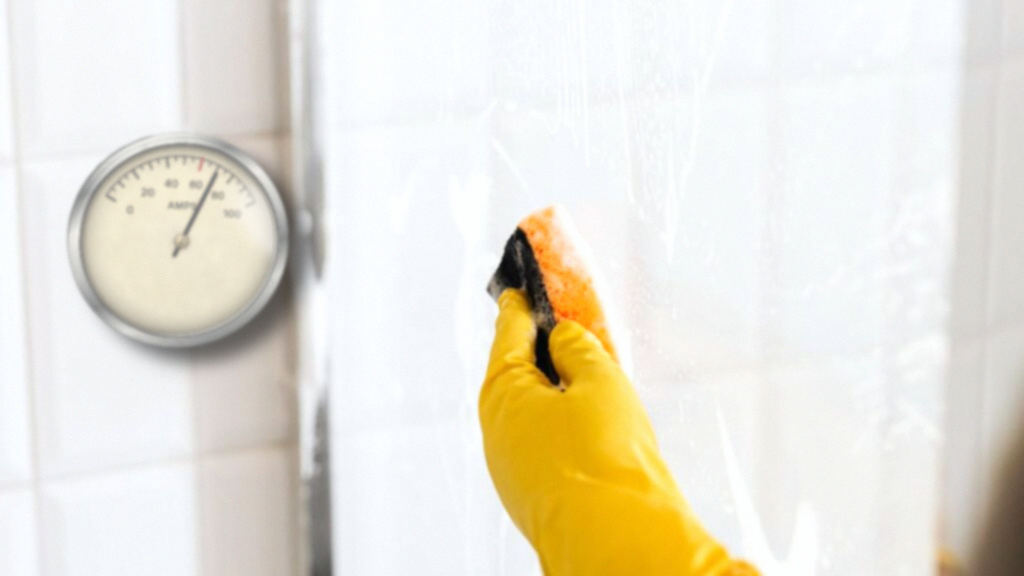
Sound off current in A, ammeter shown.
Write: 70 A
